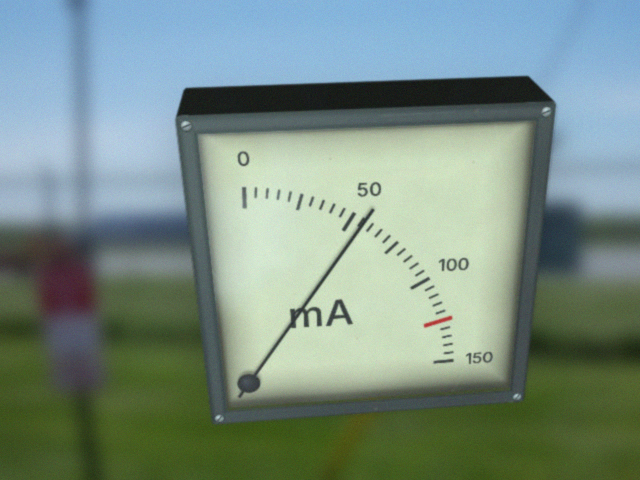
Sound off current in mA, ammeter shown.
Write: 55 mA
